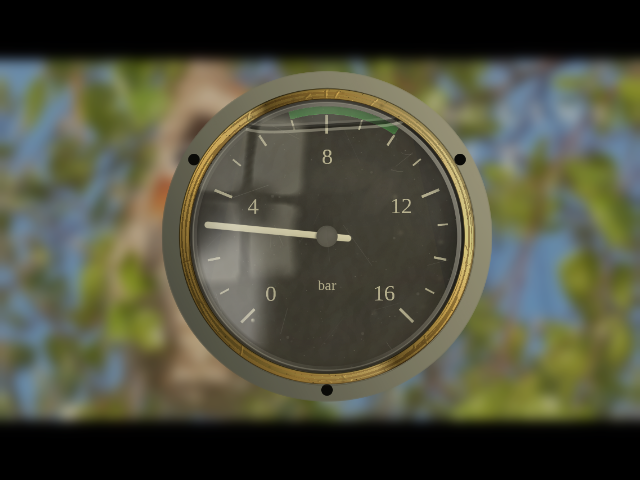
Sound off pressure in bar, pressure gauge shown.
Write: 3 bar
